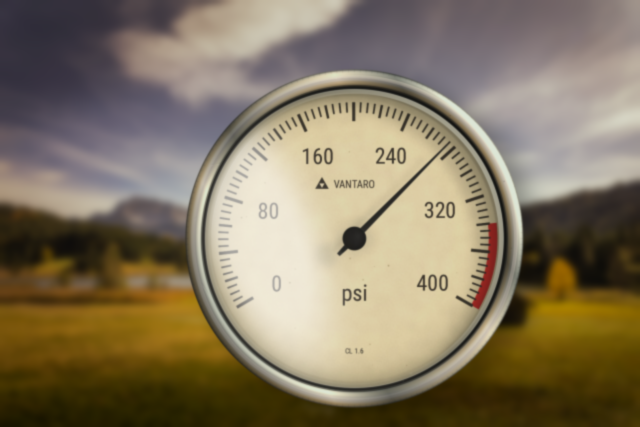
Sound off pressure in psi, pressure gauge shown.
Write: 275 psi
